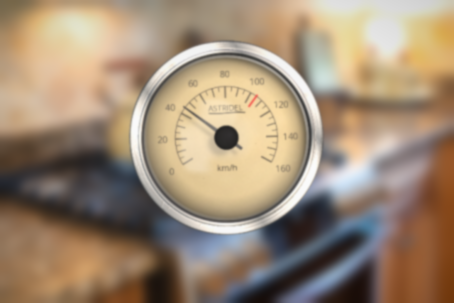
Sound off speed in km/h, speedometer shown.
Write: 45 km/h
